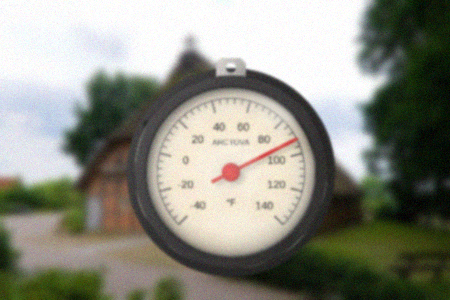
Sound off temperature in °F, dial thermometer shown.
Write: 92 °F
